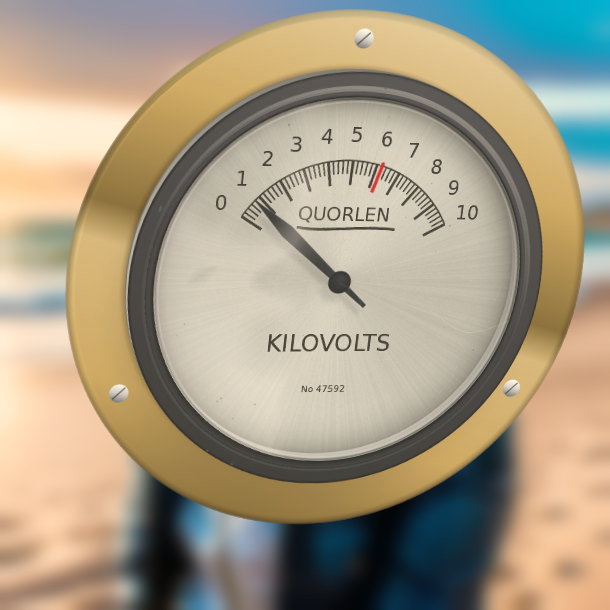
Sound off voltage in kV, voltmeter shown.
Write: 0.8 kV
